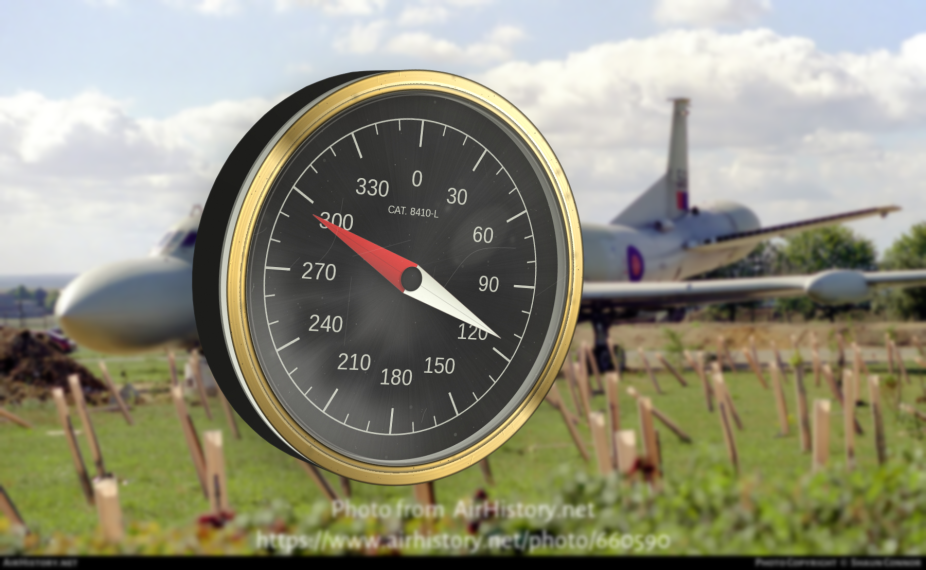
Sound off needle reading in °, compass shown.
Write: 295 °
